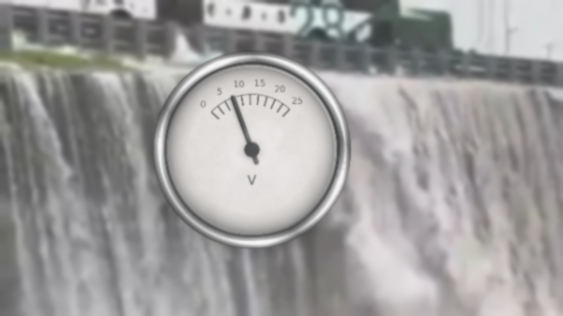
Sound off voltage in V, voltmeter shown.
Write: 7.5 V
